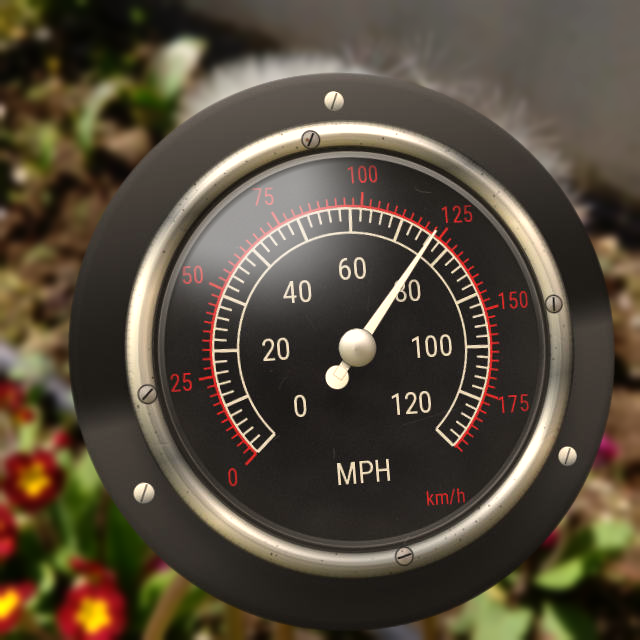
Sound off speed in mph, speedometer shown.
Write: 76 mph
